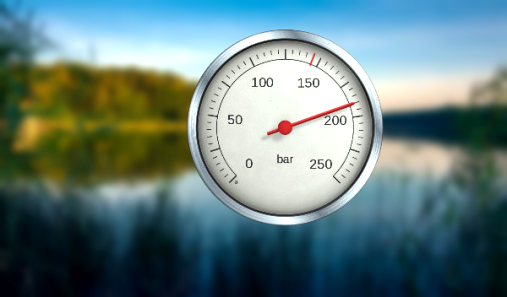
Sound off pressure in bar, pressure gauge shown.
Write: 190 bar
